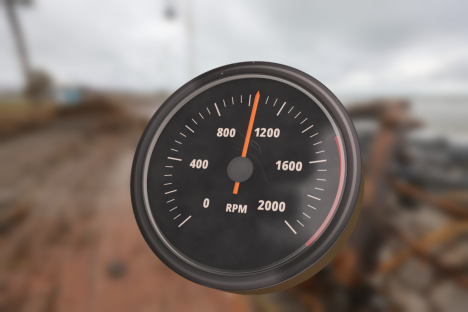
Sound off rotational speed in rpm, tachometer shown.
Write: 1050 rpm
